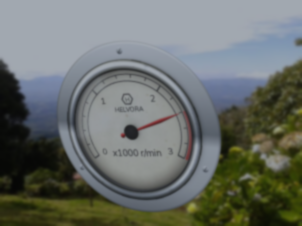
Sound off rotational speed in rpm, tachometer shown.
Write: 2400 rpm
